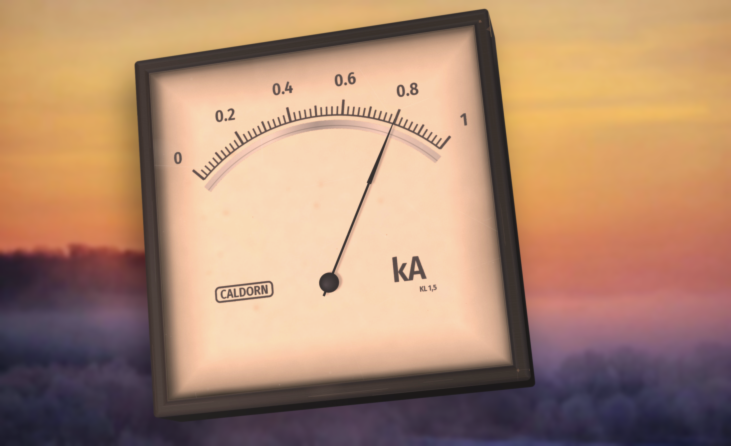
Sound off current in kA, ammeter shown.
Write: 0.8 kA
